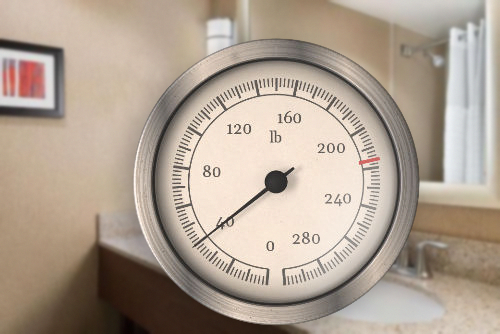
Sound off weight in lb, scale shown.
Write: 40 lb
